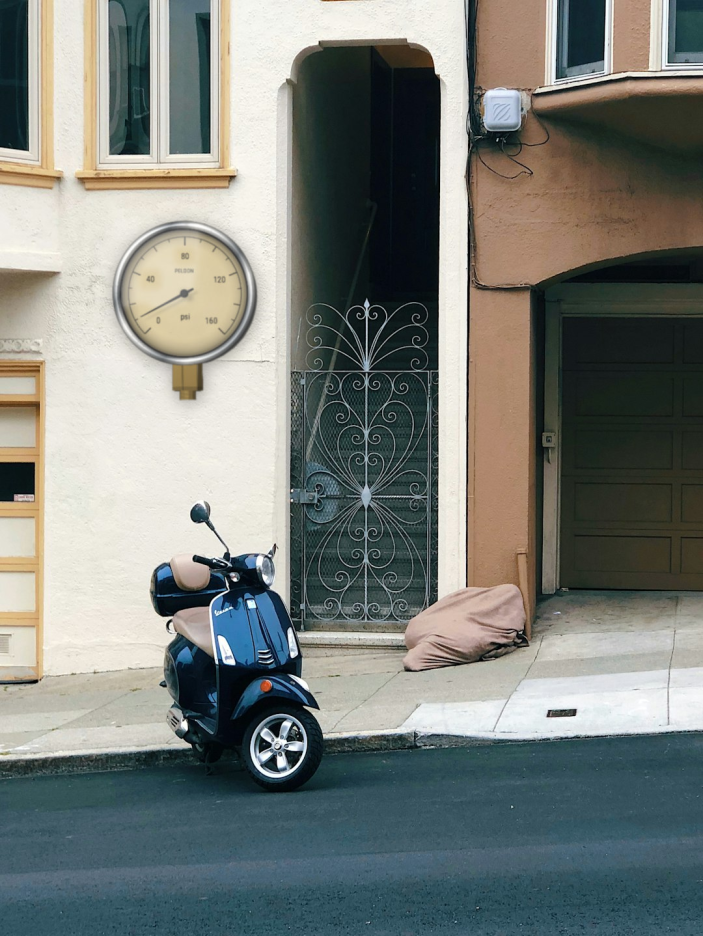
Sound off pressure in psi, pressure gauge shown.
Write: 10 psi
